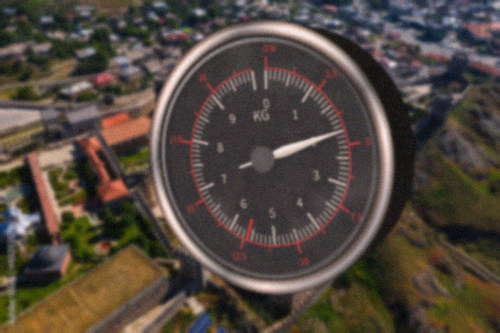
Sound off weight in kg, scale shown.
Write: 2 kg
